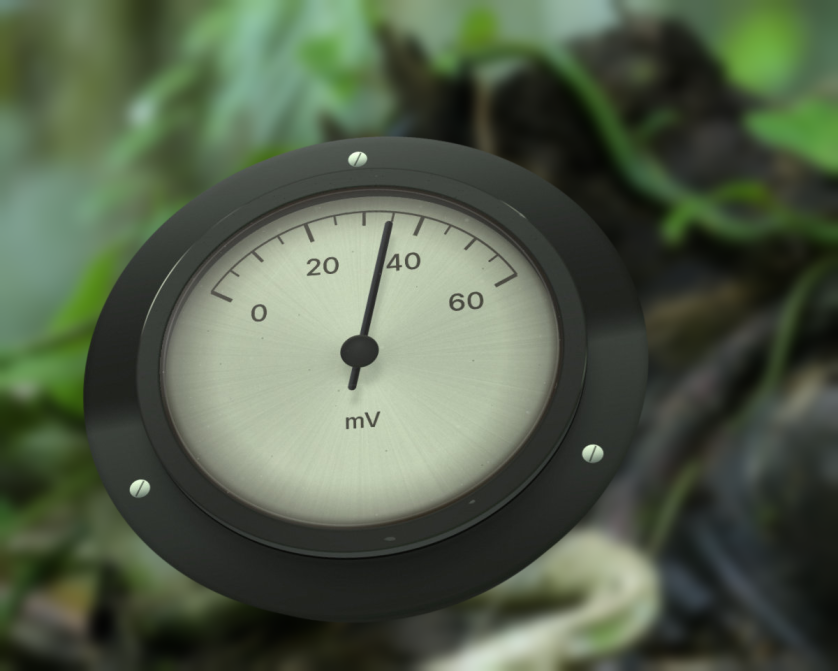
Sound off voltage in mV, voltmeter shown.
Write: 35 mV
